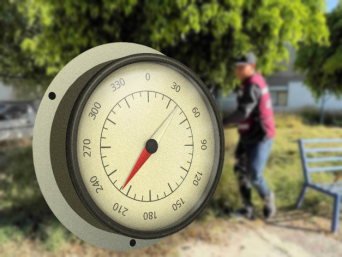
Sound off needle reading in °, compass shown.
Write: 220 °
